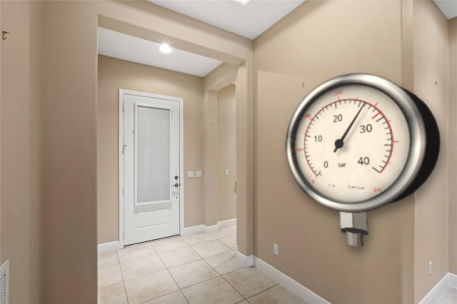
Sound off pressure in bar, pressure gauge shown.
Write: 26 bar
